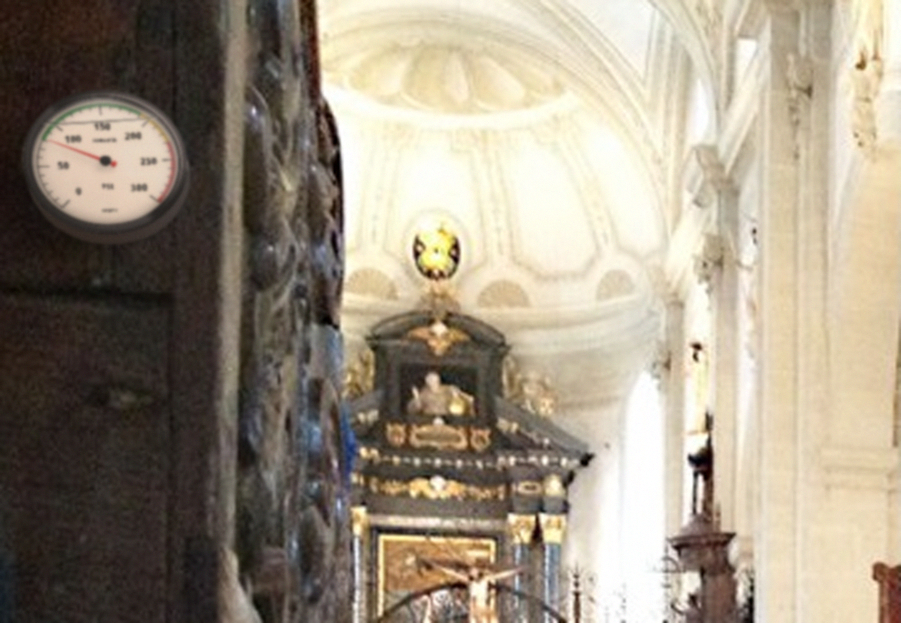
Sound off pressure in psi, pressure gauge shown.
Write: 80 psi
